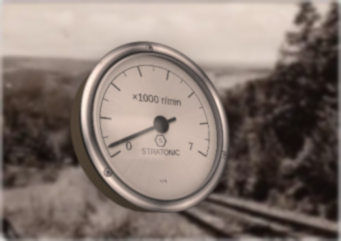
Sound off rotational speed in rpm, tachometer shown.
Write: 250 rpm
